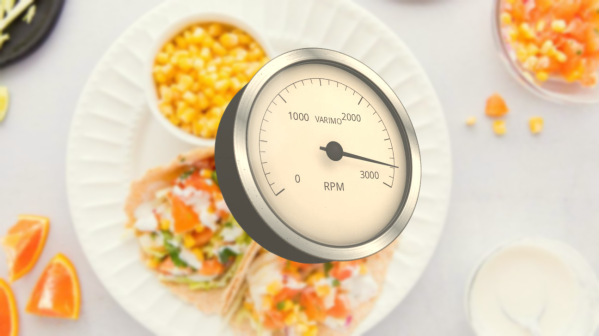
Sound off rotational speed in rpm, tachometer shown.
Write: 2800 rpm
